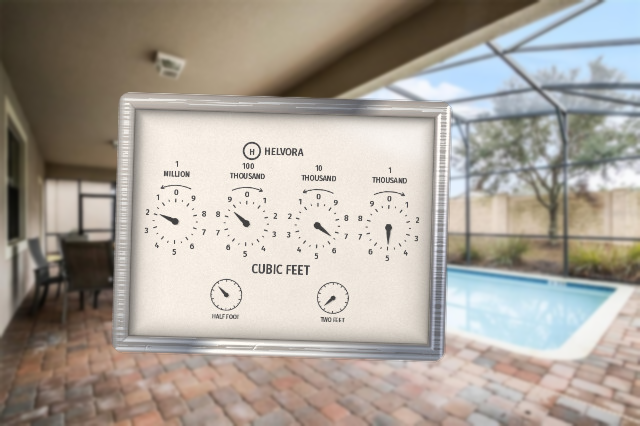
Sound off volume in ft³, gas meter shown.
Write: 186500 ft³
